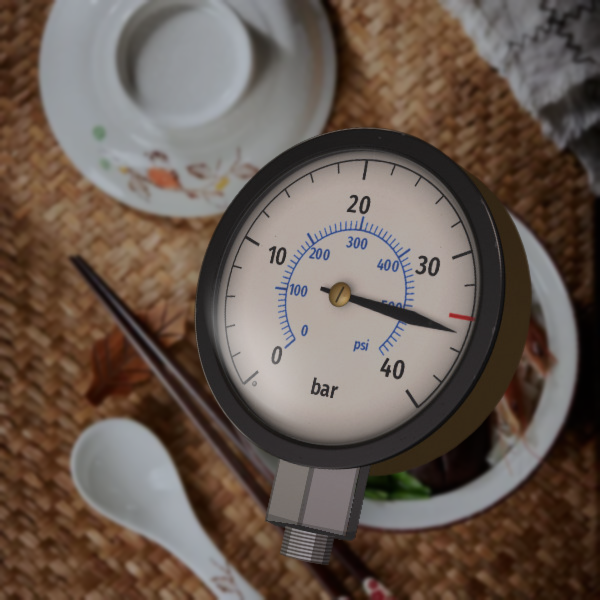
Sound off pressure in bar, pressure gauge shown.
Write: 35 bar
